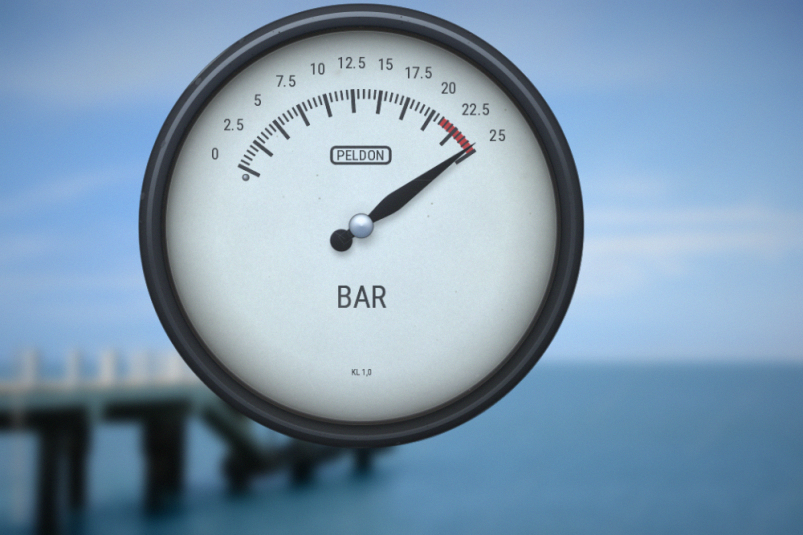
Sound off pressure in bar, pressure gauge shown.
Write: 24.5 bar
